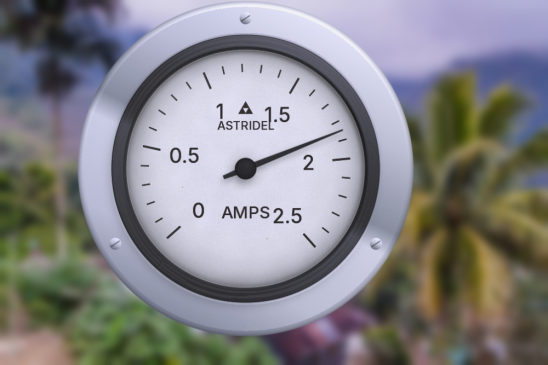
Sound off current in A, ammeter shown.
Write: 1.85 A
